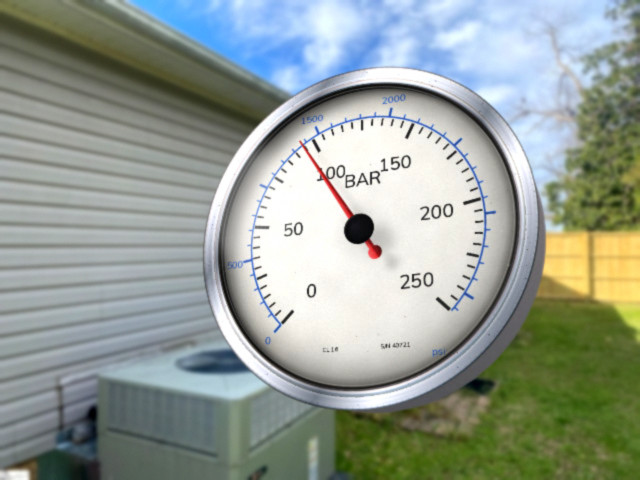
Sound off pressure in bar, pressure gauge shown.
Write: 95 bar
